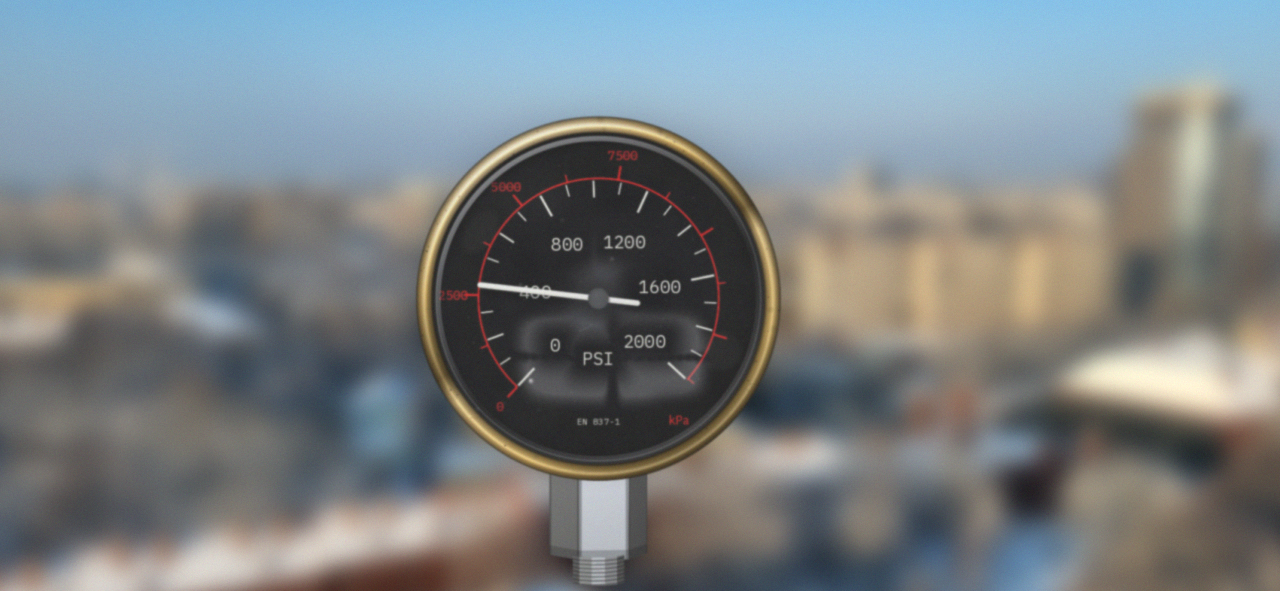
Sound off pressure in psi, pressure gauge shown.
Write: 400 psi
